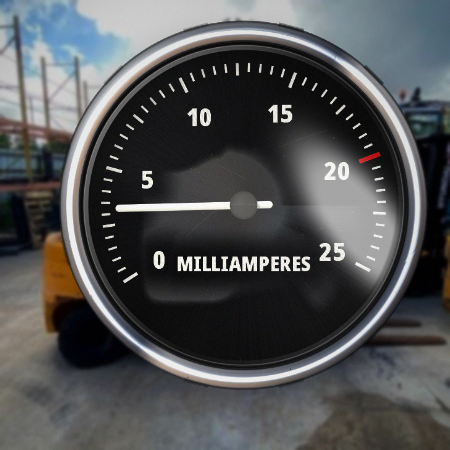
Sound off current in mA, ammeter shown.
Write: 3.25 mA
